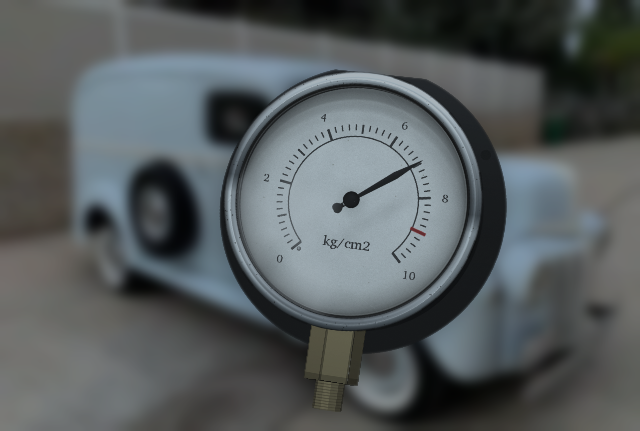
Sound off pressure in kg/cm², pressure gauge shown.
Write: 7 kg/cm²
